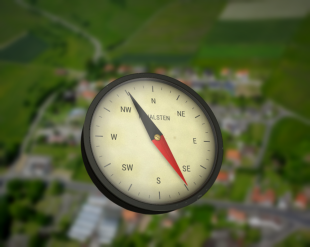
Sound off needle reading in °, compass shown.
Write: 150 °
